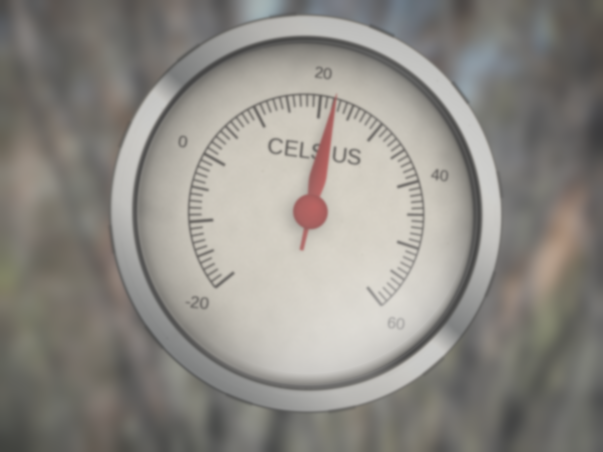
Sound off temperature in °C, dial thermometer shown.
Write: 22 °C
